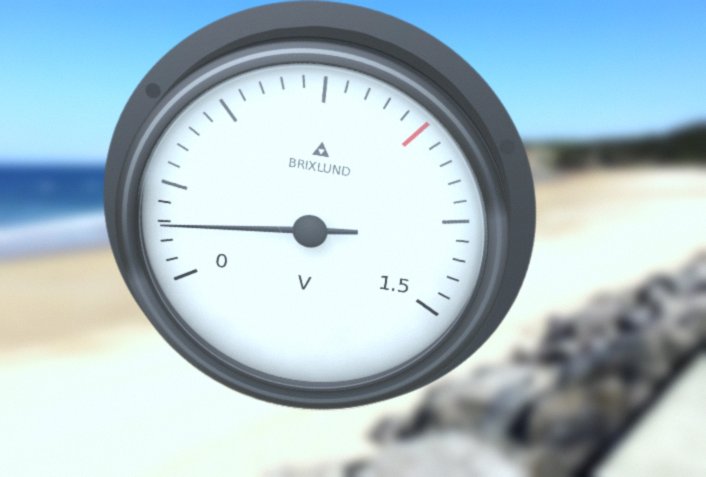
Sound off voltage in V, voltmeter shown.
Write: 0.15 V
